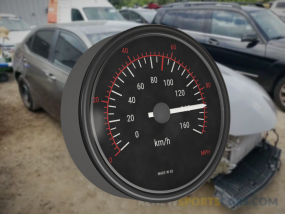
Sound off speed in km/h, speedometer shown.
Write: 140 km/h
